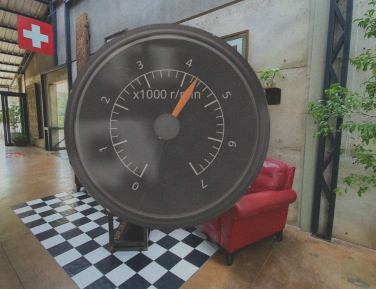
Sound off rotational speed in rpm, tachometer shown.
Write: 4300 rpm
